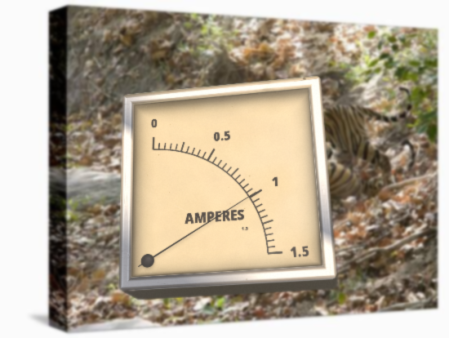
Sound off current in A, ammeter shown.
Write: 1 A
